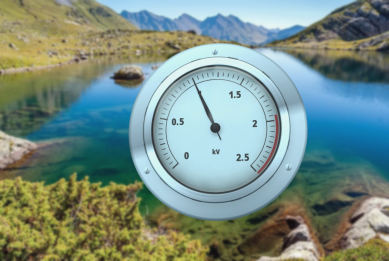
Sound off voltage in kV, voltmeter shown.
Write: 1 kV
